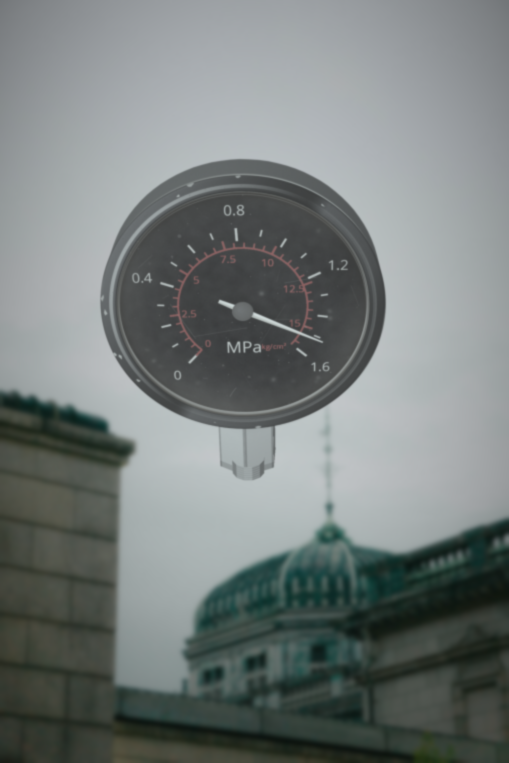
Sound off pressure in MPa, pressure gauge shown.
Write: 1.5 MPa
